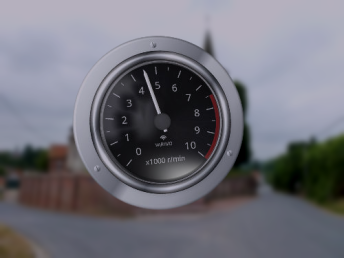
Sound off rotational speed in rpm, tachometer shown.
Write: 4500 rpm
